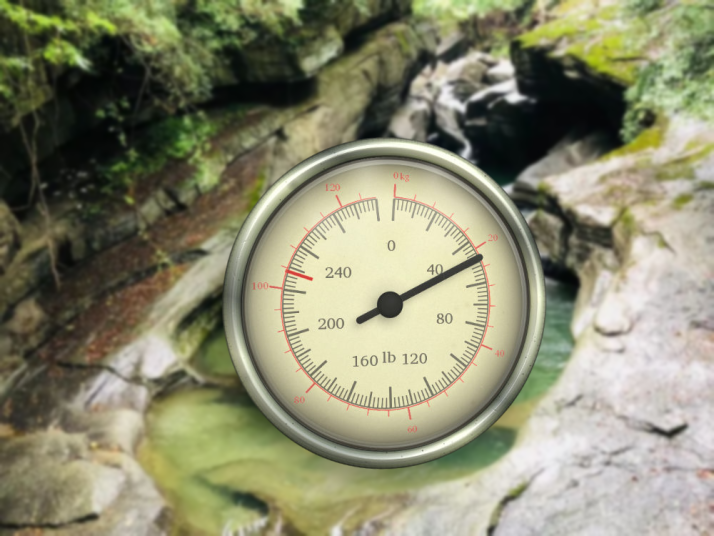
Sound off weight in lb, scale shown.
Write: 48 lb
